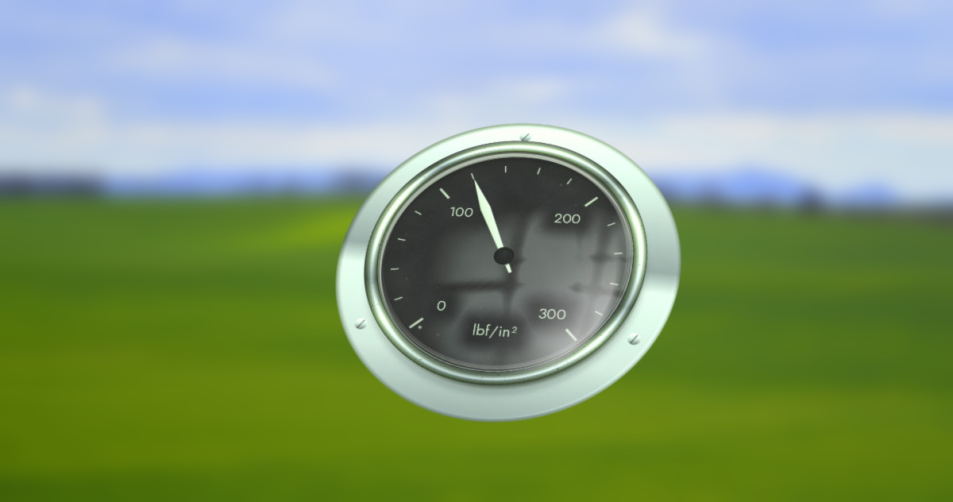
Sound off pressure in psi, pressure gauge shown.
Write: 120 psi
